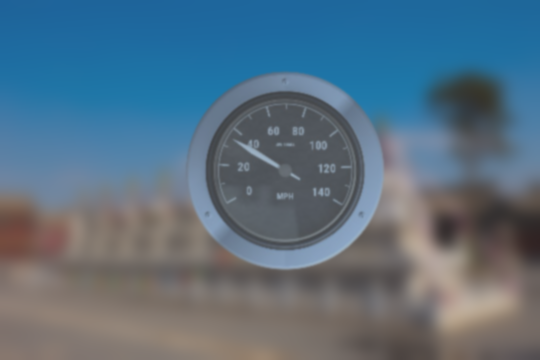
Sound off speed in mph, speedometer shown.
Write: 35 mph
